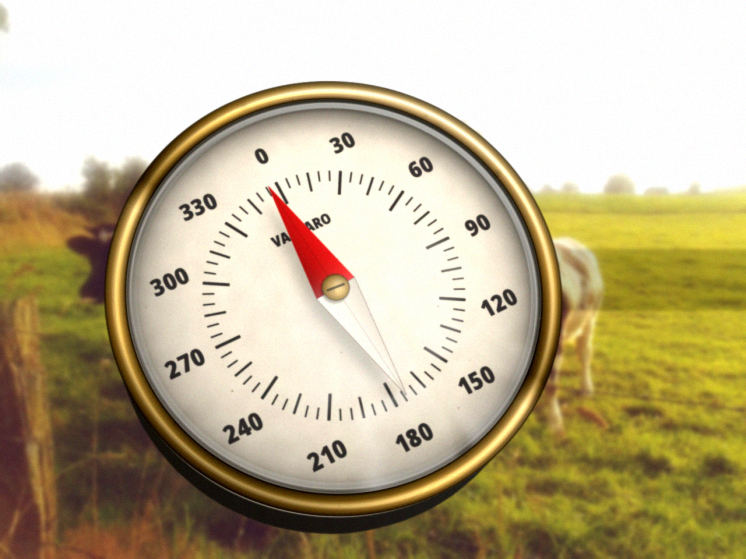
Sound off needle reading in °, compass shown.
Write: 355 °
